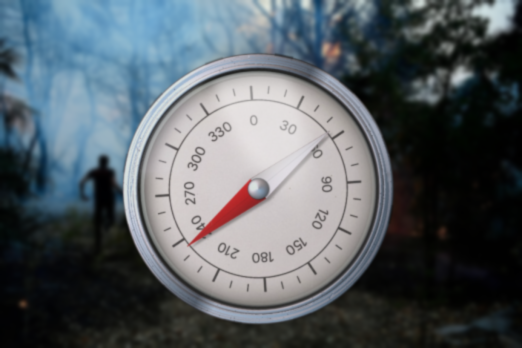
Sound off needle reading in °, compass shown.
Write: 235 °
